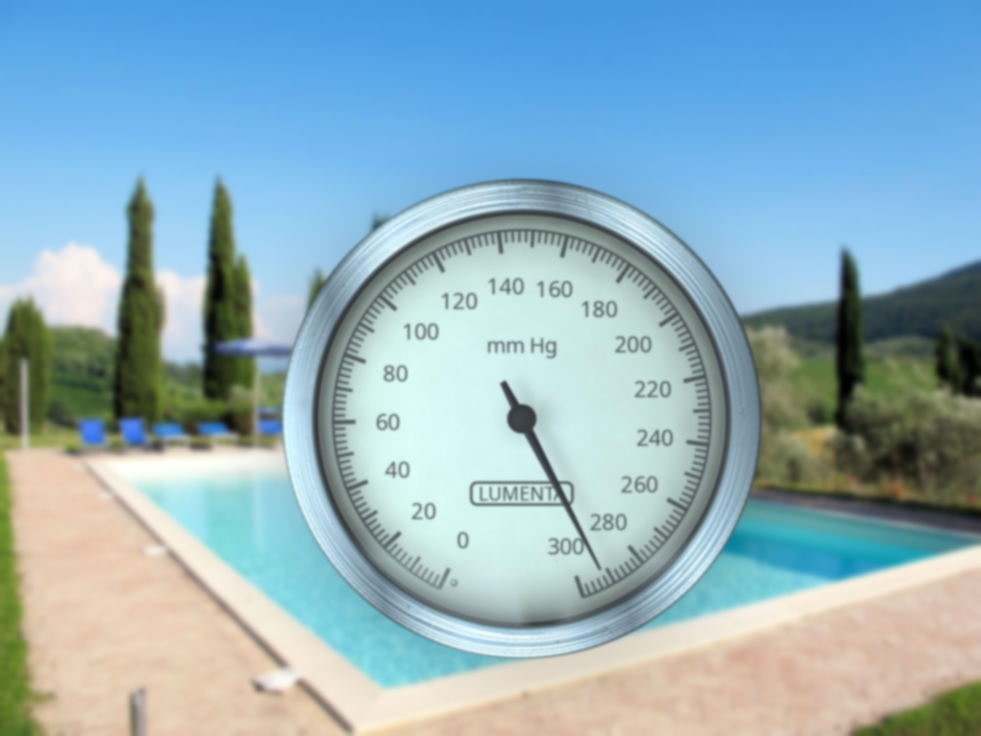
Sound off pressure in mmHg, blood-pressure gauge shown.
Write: 292 mmHg
